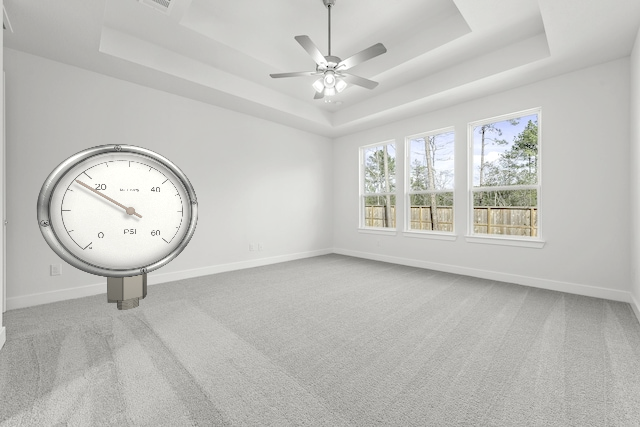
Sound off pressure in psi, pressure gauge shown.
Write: 17.5 psi
